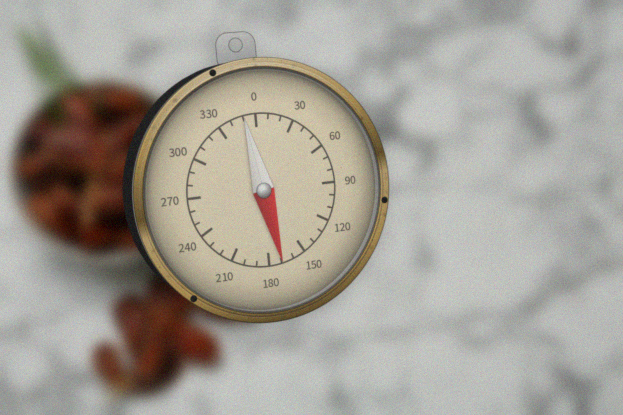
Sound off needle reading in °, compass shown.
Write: 170 °
